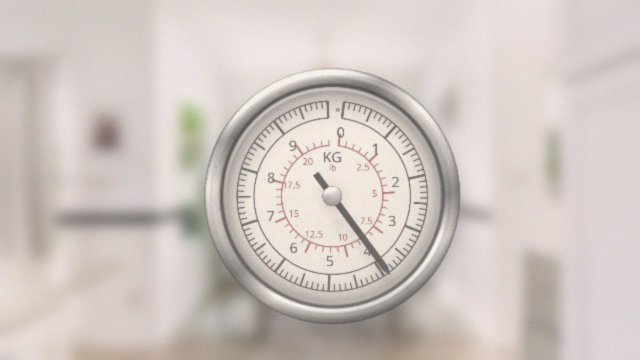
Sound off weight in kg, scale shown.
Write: 3.9 kg
